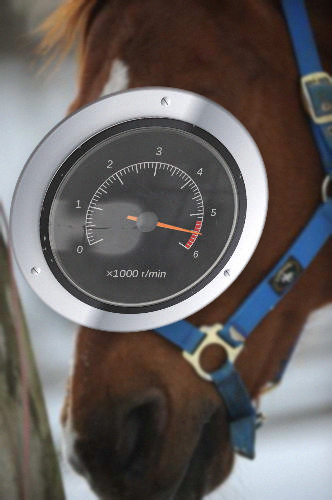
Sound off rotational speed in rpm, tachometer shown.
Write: 5500 rpm
